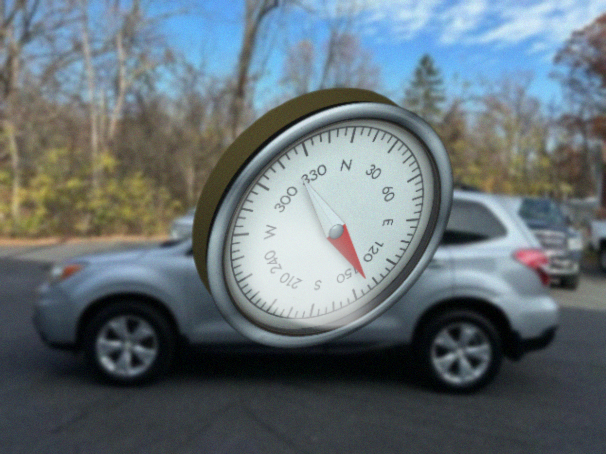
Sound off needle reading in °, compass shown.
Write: 140 °
